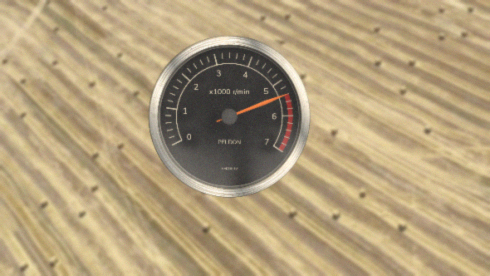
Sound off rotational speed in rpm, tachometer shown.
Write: 5400 rpm
